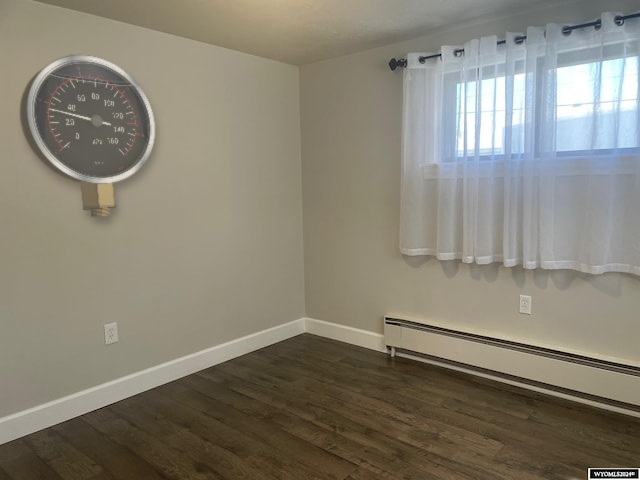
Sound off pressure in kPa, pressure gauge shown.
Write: 30 kPa
